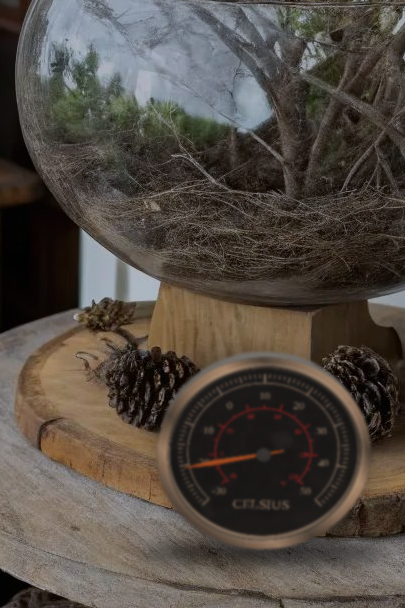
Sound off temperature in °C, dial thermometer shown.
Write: -20 °C
